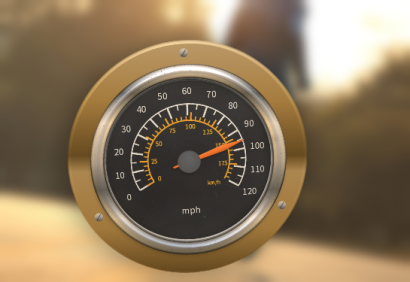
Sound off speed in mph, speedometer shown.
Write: 95 mph
